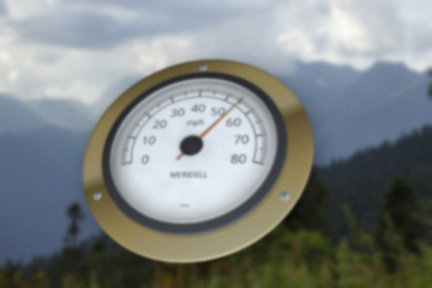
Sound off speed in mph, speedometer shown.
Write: 55 mph
